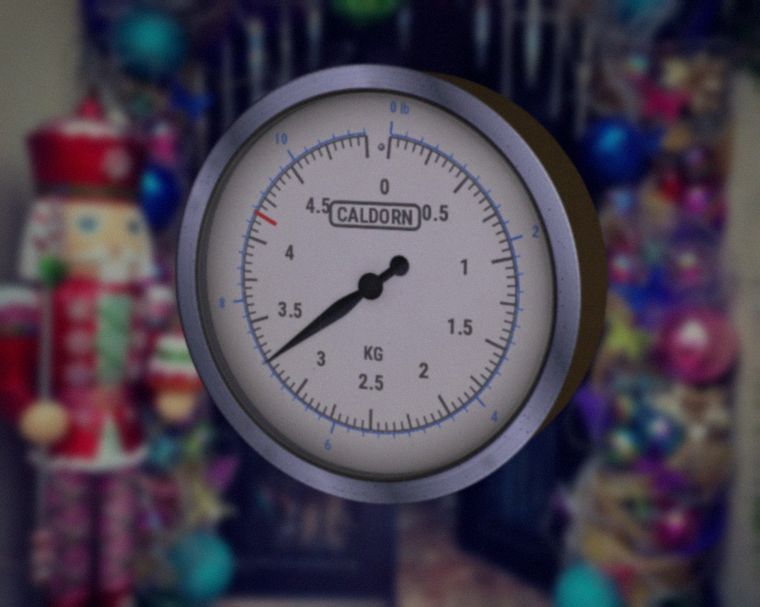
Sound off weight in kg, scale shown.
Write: 3.25 kg
